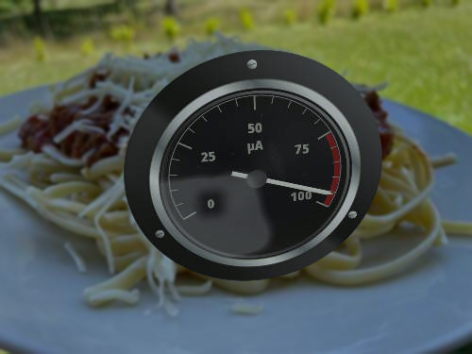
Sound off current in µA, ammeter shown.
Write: 95 µA
